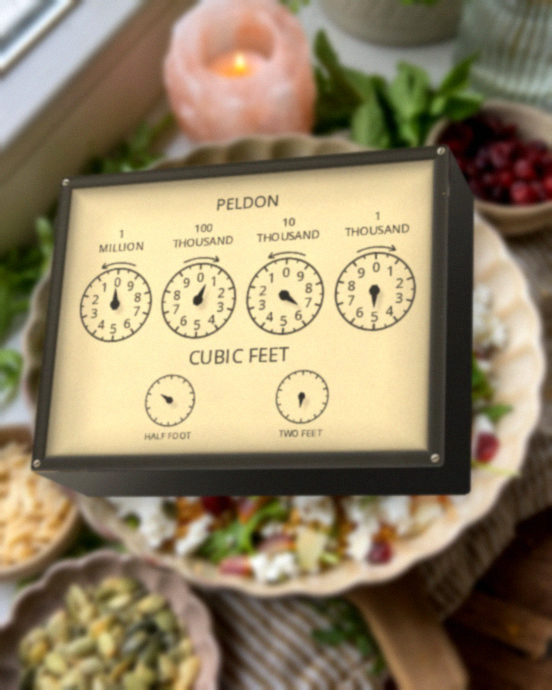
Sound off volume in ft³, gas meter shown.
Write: 6500 ft³
